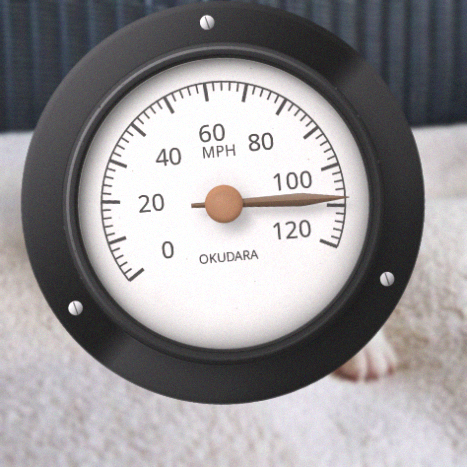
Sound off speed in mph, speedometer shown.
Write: 108 mph
